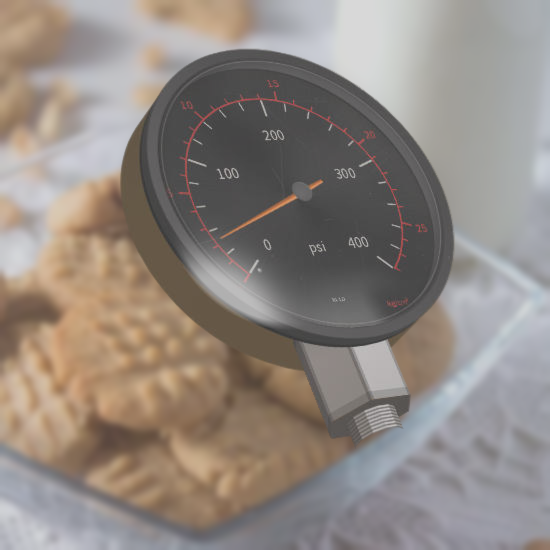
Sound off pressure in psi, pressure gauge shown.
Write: 30 psi
